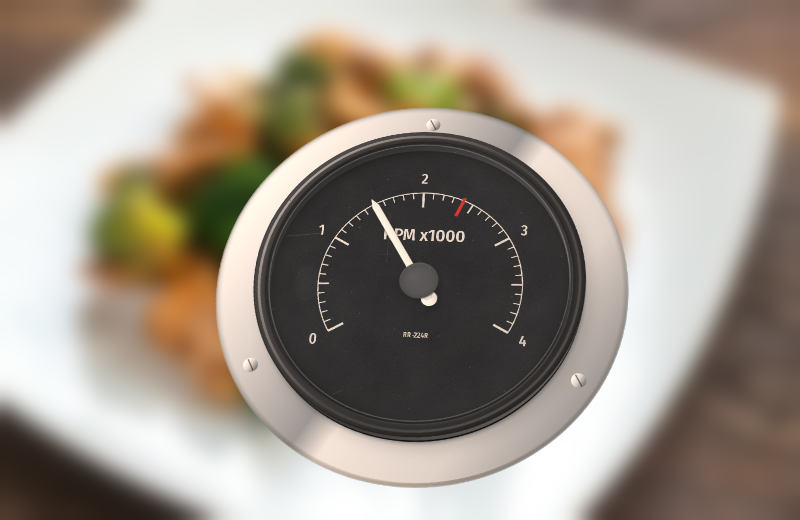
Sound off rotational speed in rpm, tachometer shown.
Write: 1500 rpm
